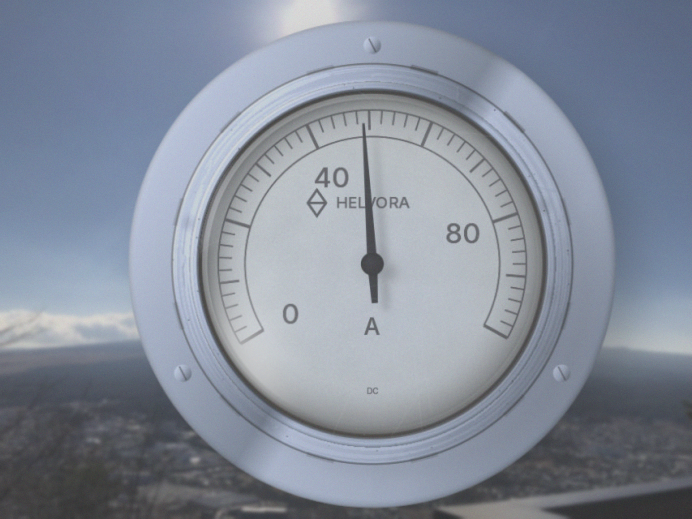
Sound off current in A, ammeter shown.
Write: 49 A
